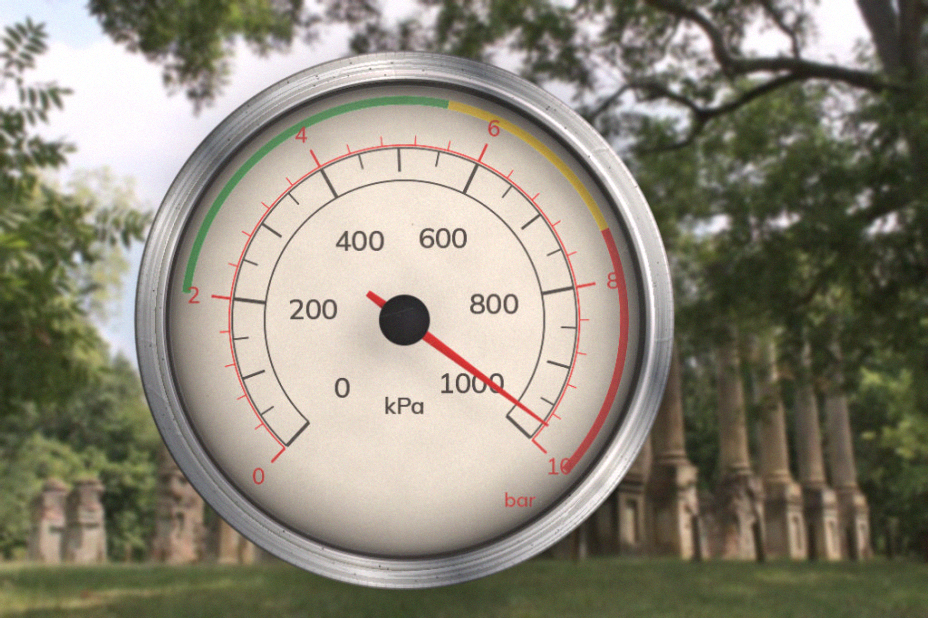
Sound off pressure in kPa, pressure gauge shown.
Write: 975 kPa
